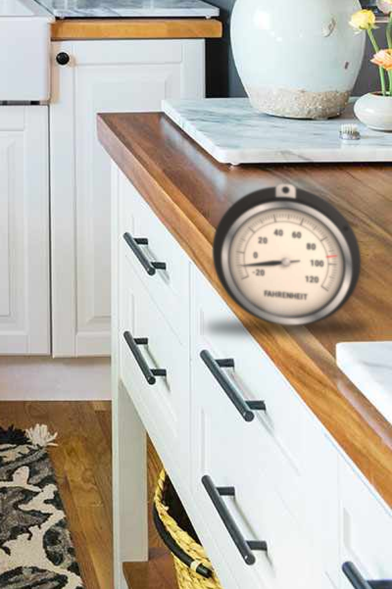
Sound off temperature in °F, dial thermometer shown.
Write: -10 °F
